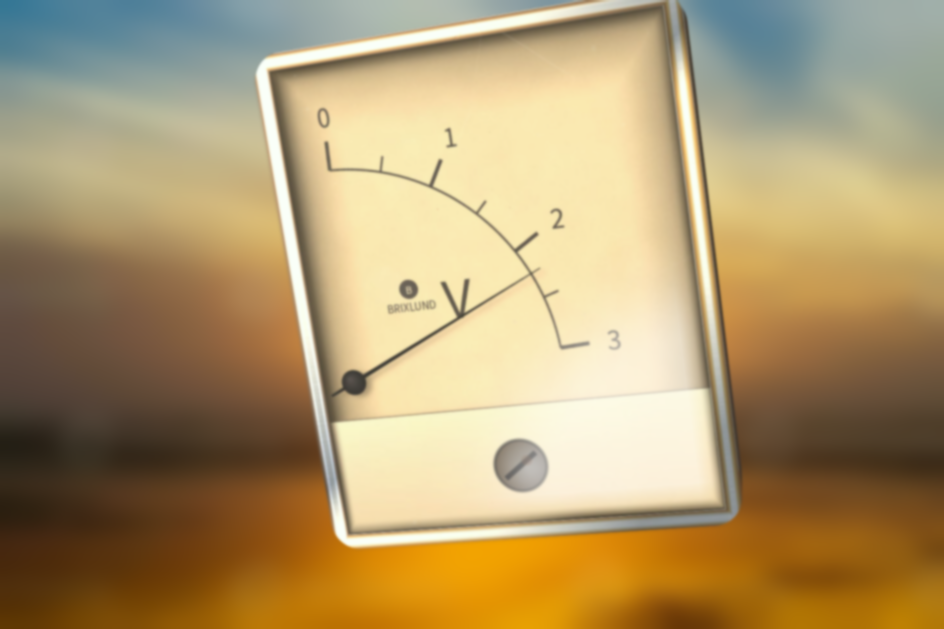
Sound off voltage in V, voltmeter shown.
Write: 2.25 V
